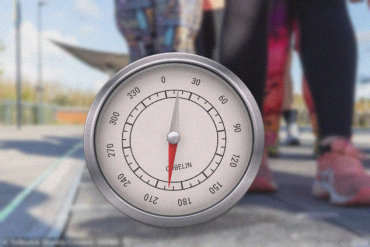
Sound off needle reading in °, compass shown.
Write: 195 °
